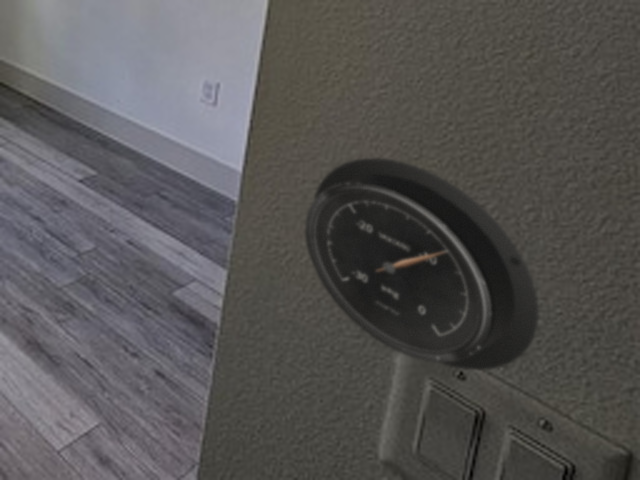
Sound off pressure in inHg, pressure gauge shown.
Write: -10 inHg
